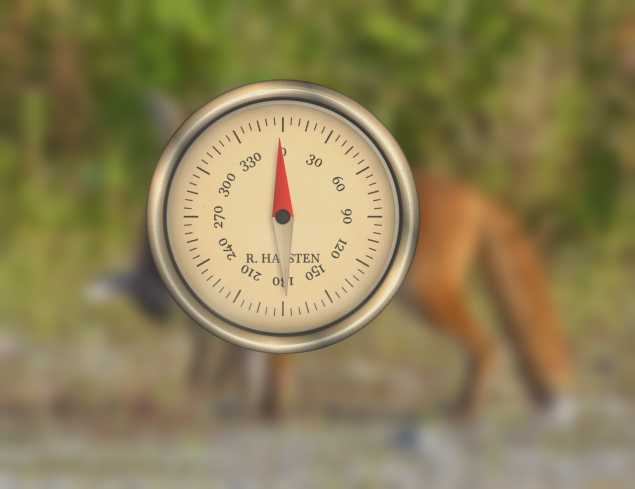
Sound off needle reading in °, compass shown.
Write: 357.5 °
